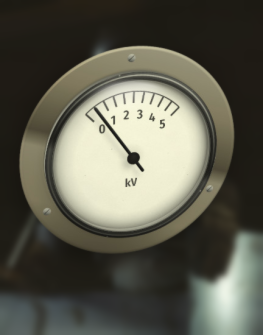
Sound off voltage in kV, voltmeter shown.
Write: 0.5 kV
